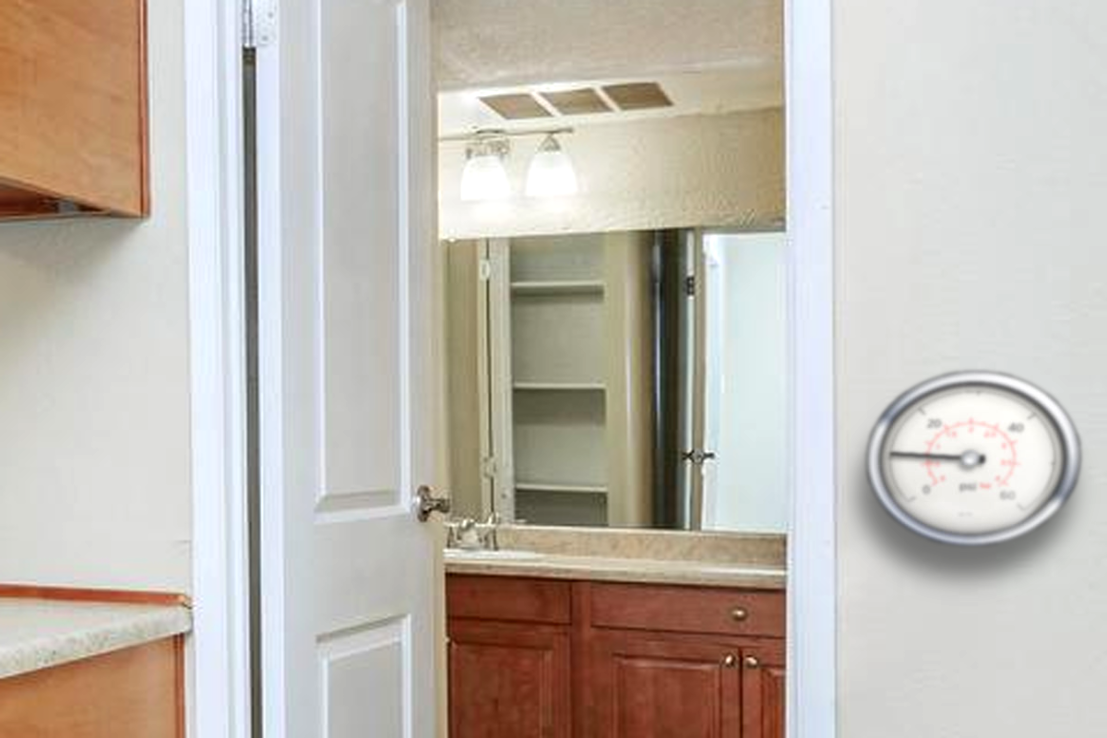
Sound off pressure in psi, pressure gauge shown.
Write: 10 psi
